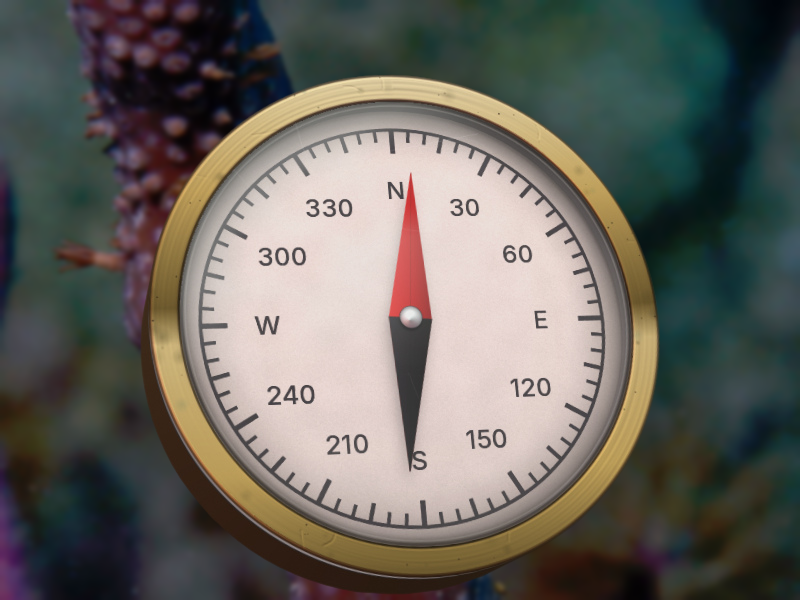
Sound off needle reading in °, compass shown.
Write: 5 °
